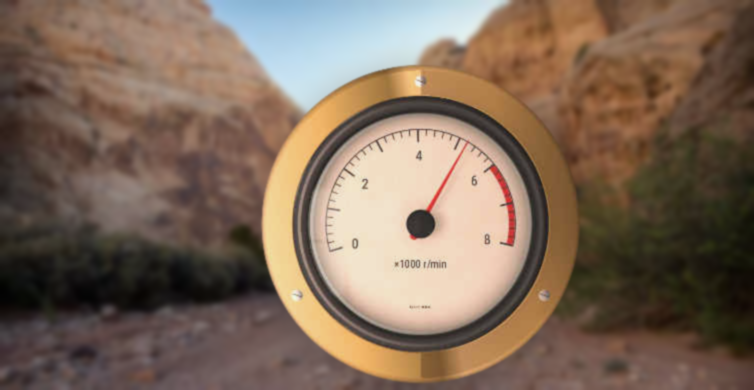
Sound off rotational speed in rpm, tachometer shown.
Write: 5200 rpm
